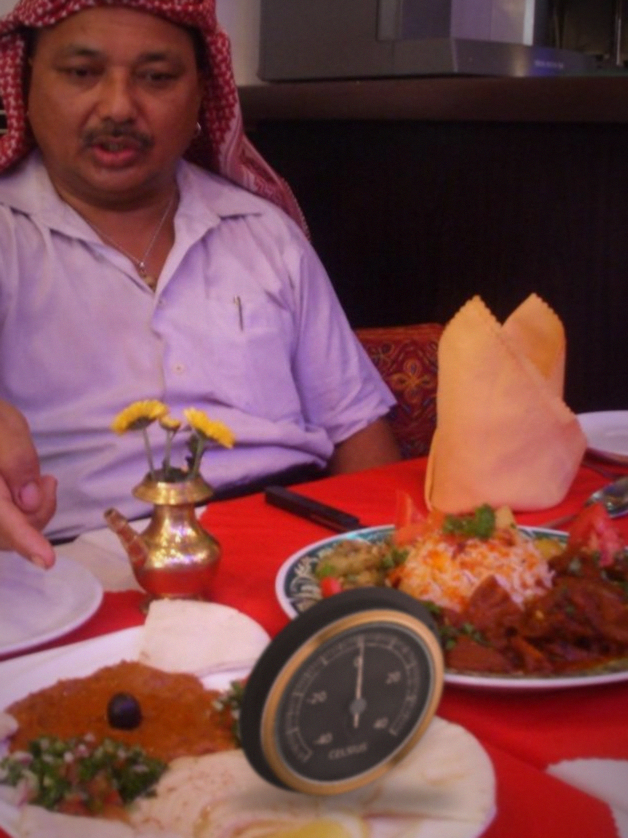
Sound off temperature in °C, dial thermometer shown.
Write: 0 °C
